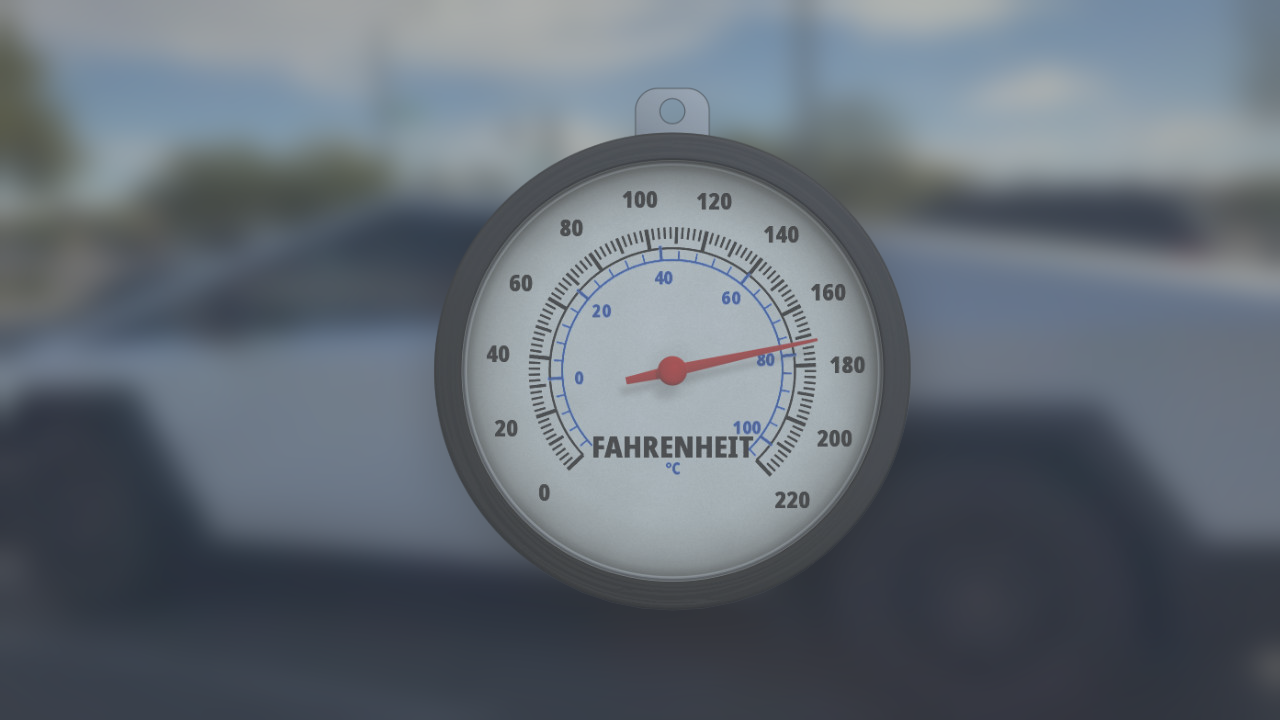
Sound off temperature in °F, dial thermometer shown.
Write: 172 °F
